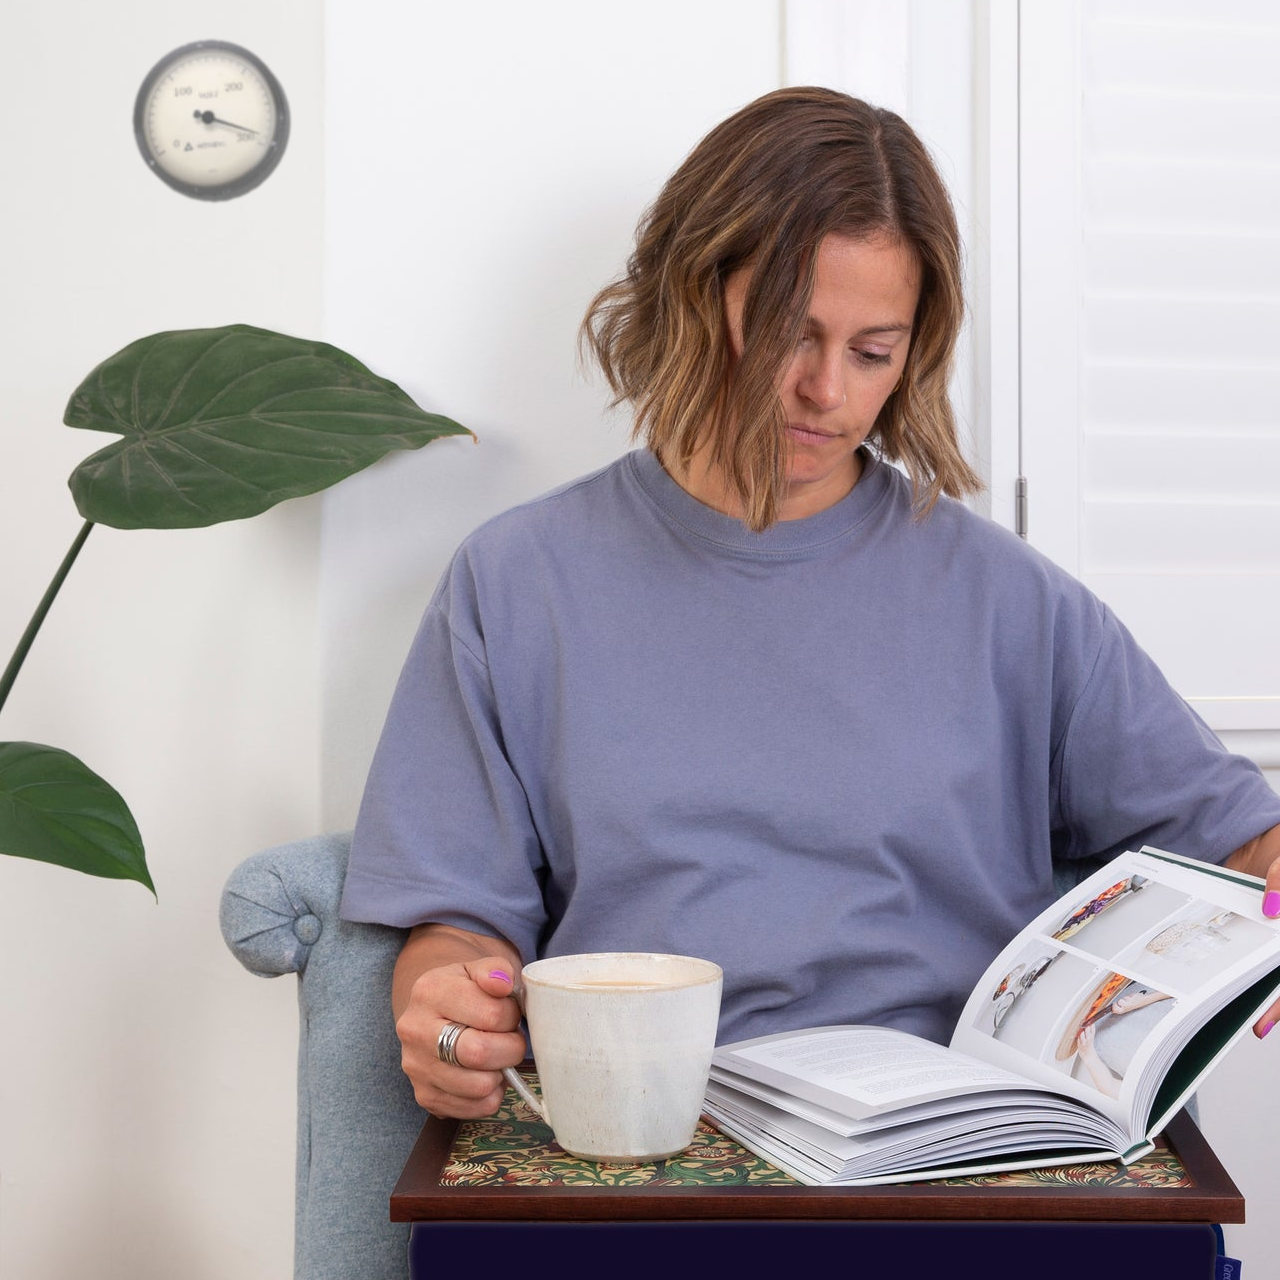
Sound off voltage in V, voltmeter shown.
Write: 290 V
